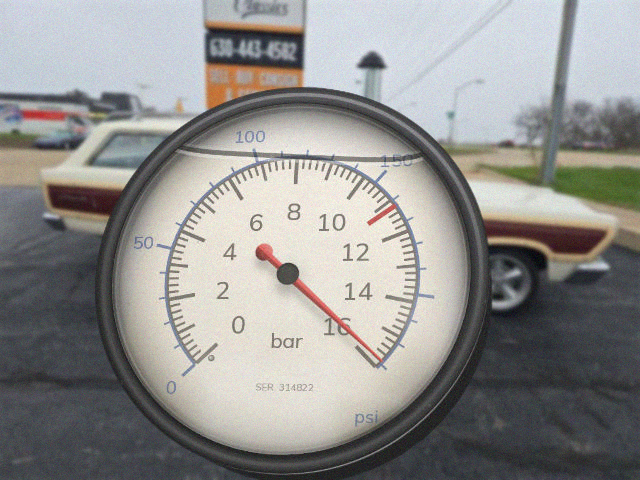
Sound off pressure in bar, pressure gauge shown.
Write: 15.8 bar
